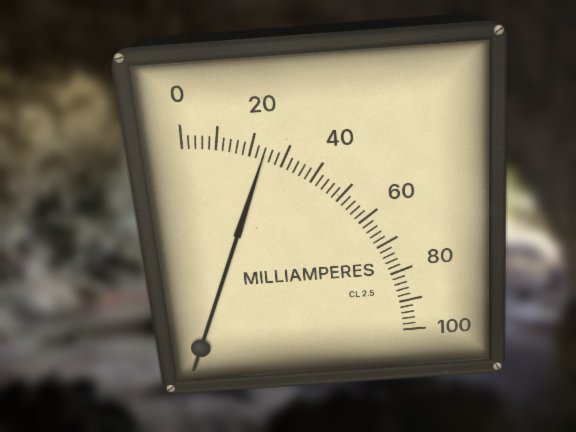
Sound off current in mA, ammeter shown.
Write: 24 mA
